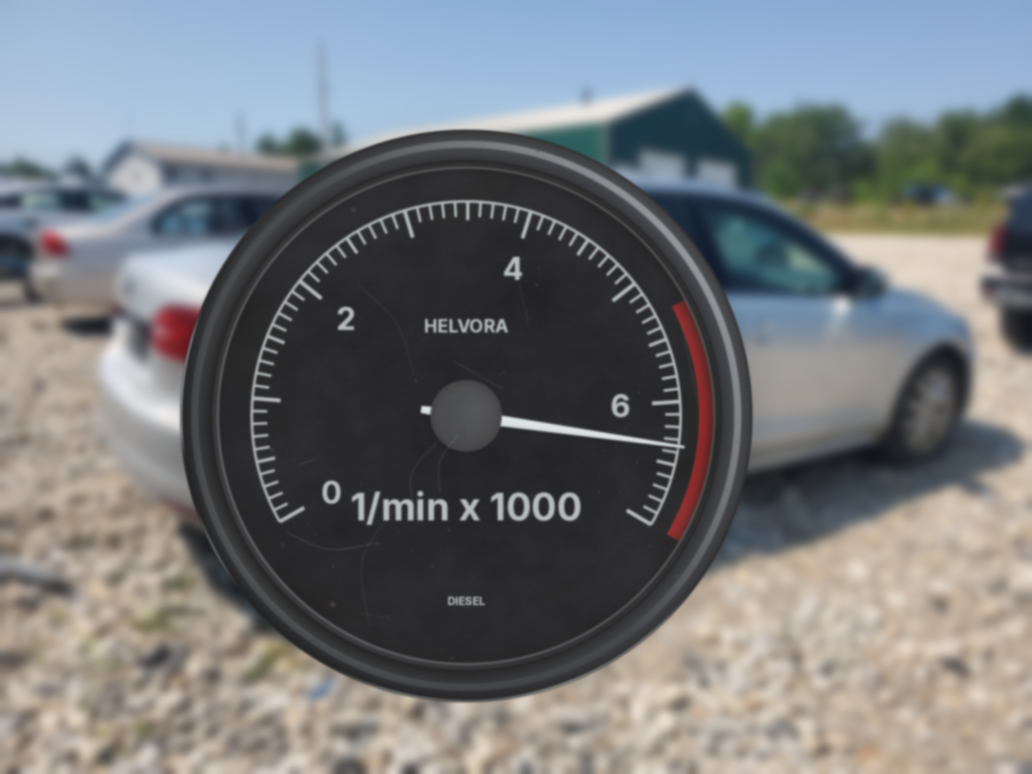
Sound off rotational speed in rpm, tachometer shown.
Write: 6350 rpm
